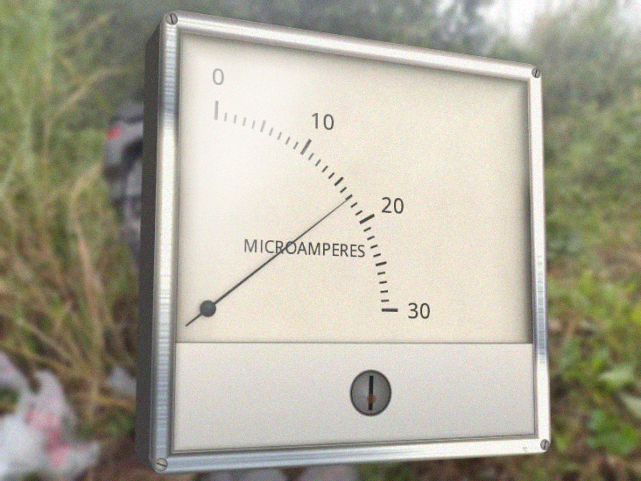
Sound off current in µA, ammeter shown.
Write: 17 µA
